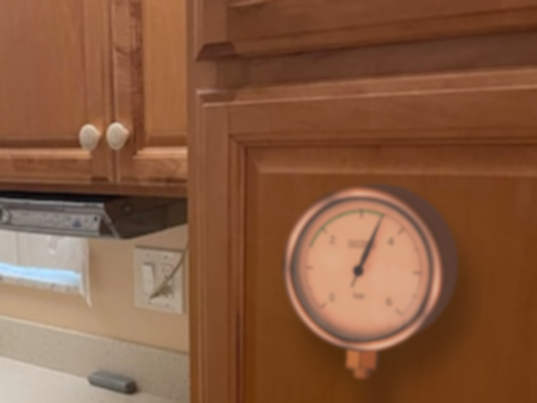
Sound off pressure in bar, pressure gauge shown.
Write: 3.5 bar
